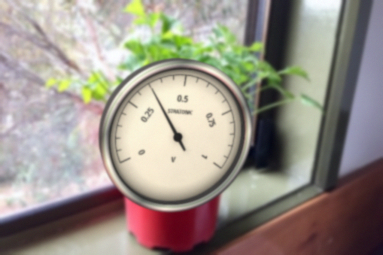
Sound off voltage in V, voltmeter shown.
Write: 0.35 V
